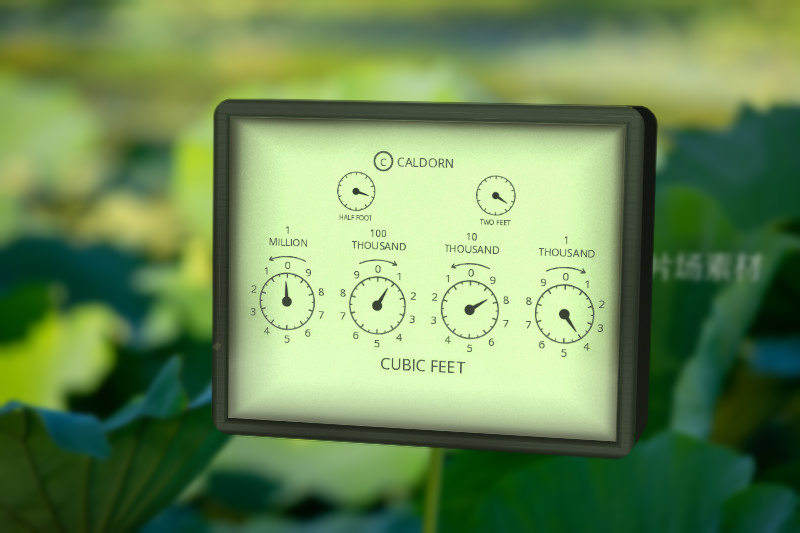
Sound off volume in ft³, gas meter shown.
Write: 8400 ft³
